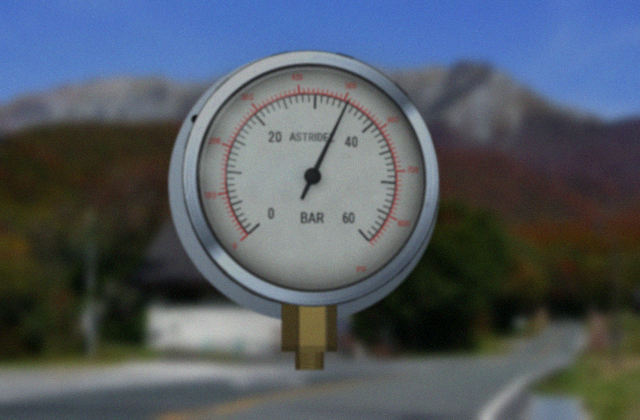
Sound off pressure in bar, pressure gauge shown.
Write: 35 bar
